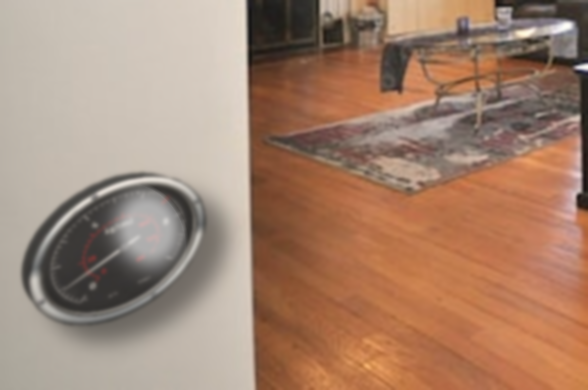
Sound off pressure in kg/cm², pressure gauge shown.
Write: 1 kg/cm²
